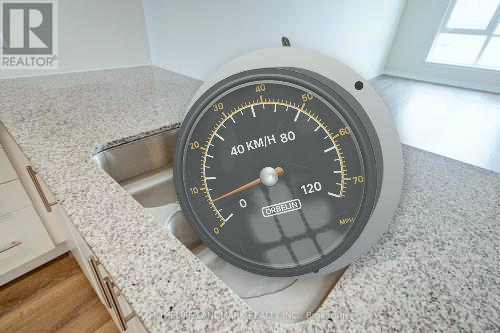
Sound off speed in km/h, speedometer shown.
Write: 10 km/h
